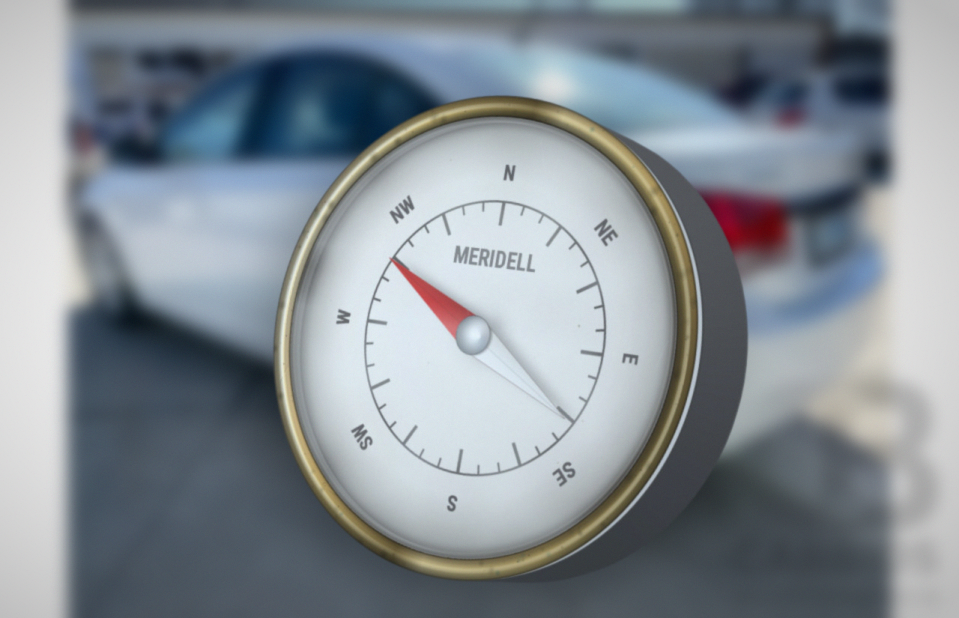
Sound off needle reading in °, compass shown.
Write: 300 °
